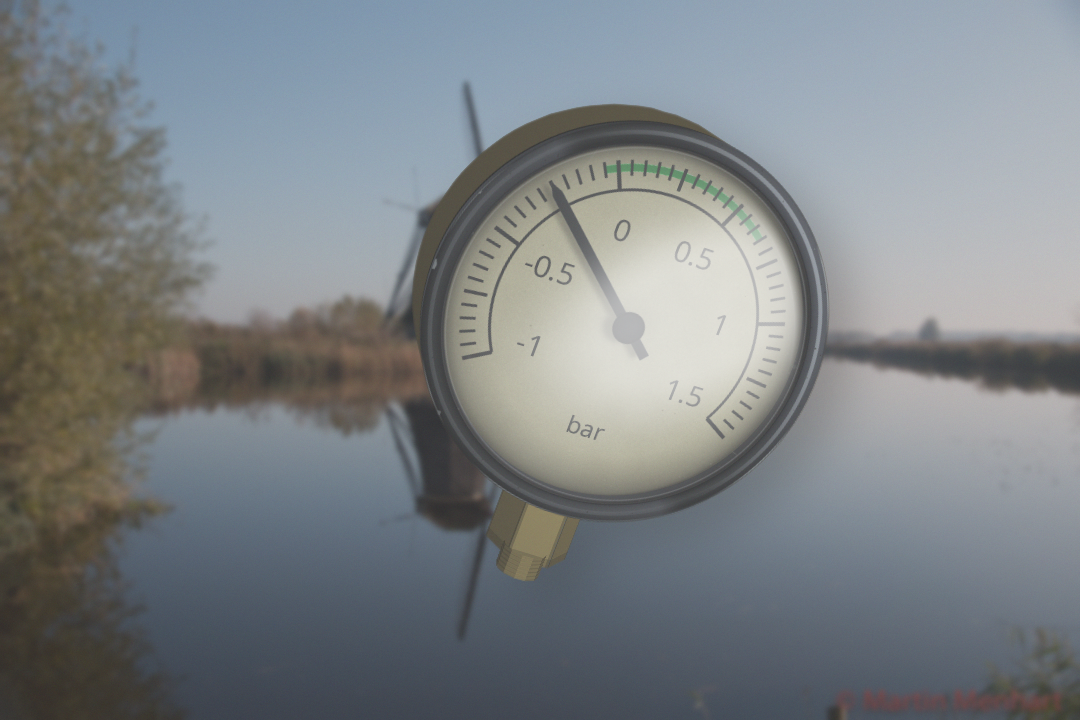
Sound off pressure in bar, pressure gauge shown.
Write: -0.25 bar
